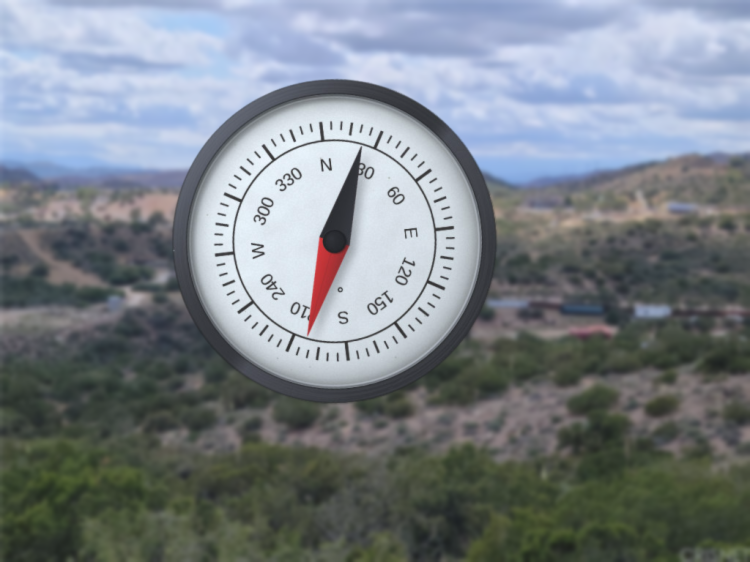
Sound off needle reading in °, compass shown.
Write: 202.5 °
